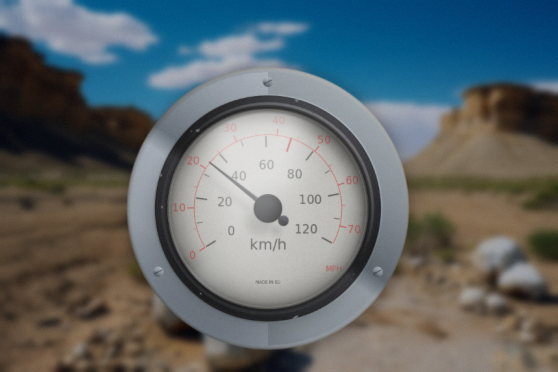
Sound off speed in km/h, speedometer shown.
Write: 35 km/h
